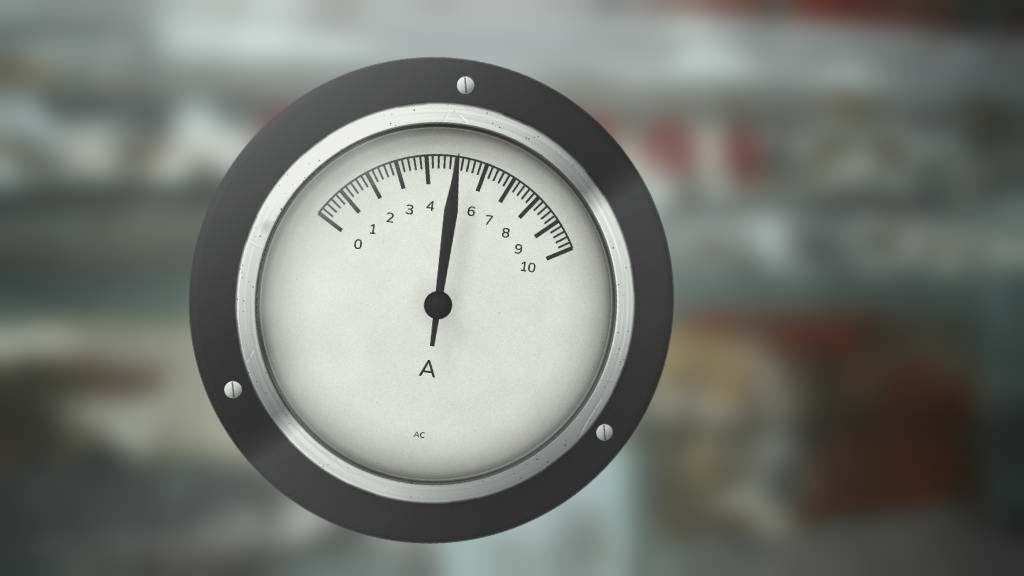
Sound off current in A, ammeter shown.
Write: 5 A
